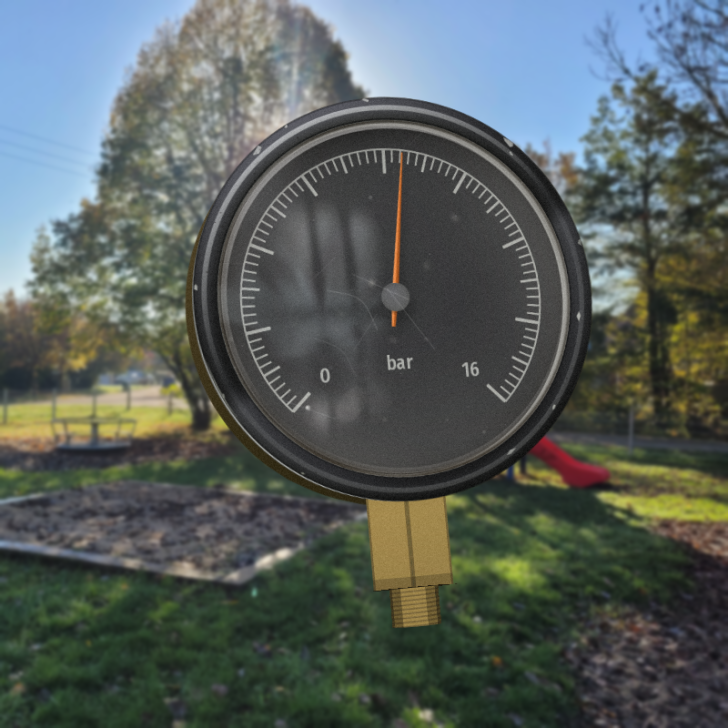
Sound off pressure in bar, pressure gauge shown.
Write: 8.4 bar
